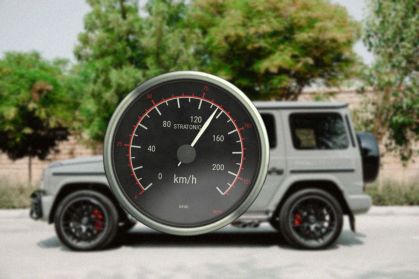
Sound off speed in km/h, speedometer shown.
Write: 135 km/h
